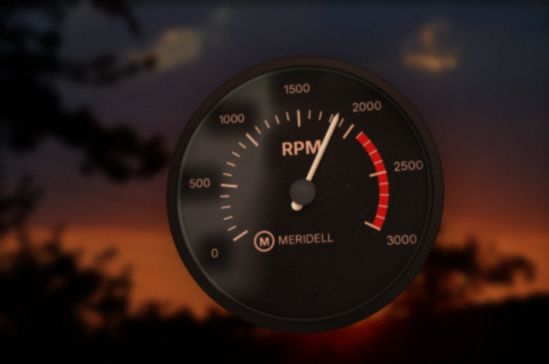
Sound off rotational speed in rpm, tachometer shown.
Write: 1850 rpm
